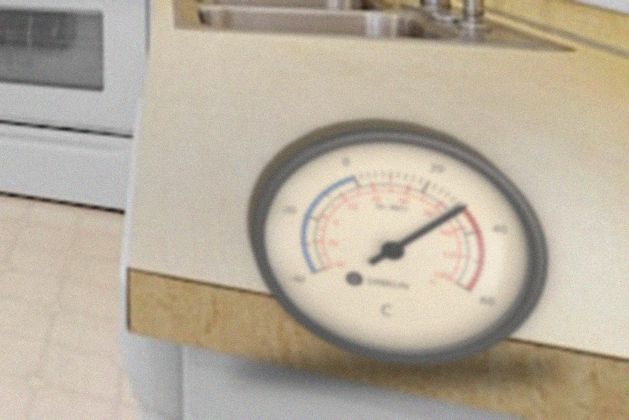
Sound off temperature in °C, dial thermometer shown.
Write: 30 °C
